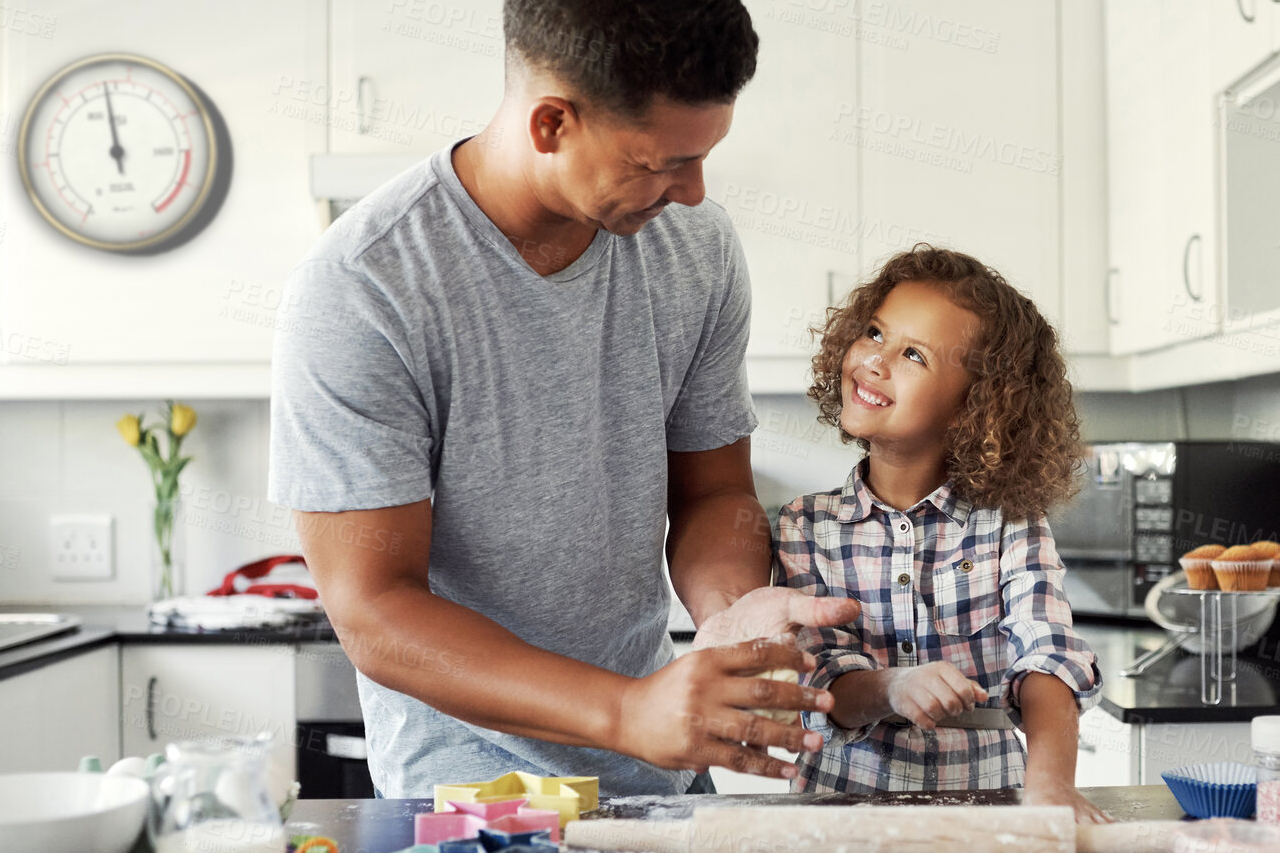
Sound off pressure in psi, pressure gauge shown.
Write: 950 psi
